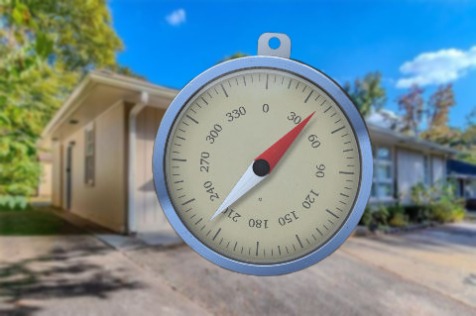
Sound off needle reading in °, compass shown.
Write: 40 °
